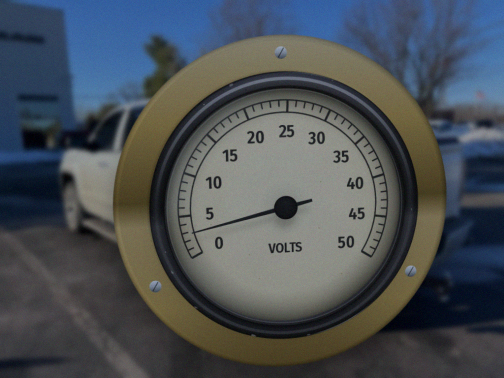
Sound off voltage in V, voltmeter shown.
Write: 3 V
